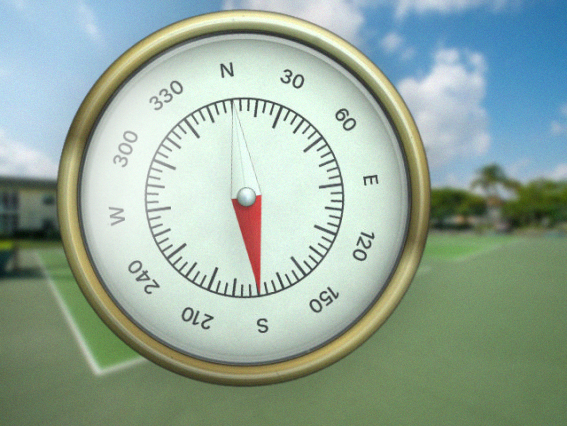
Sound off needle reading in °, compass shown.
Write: 180 °
